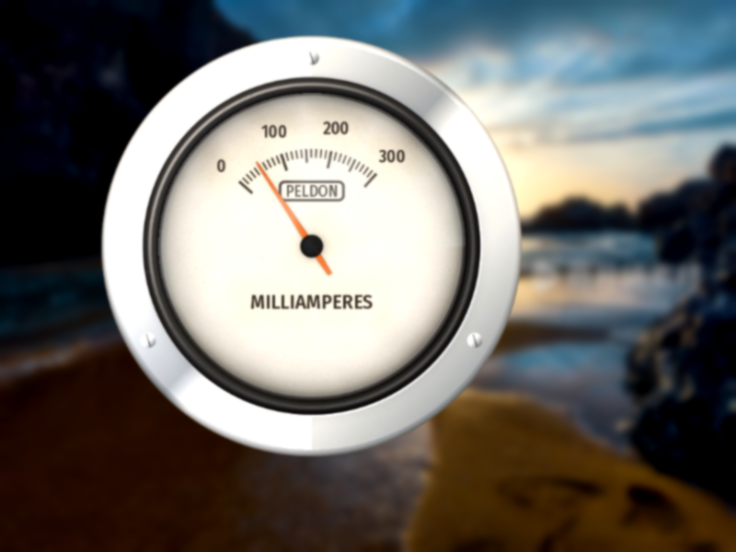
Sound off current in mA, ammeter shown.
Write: 50 mA
